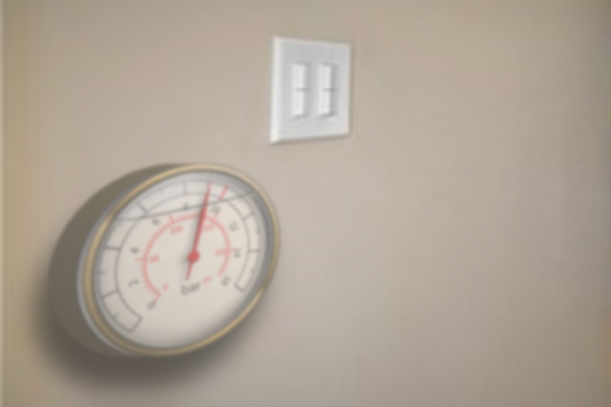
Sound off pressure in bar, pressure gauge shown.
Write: 9 bar
